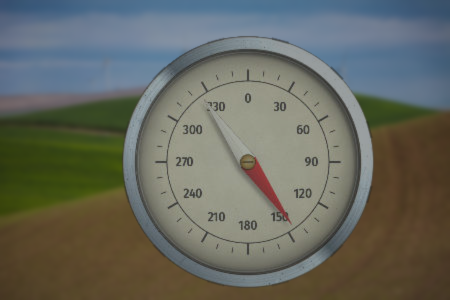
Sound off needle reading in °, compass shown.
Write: 145 °
